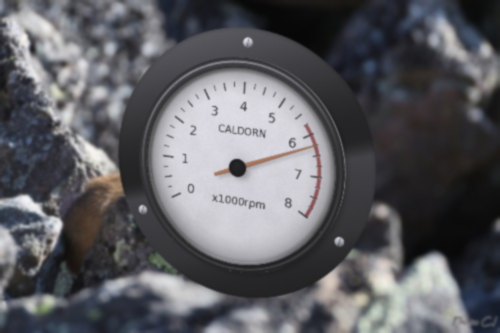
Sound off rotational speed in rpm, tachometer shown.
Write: 6250 rpm
